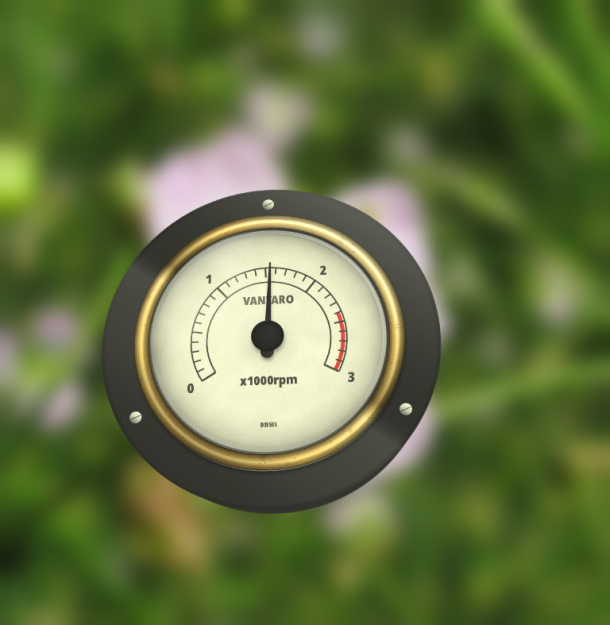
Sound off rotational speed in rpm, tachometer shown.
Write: 1550 rpm
